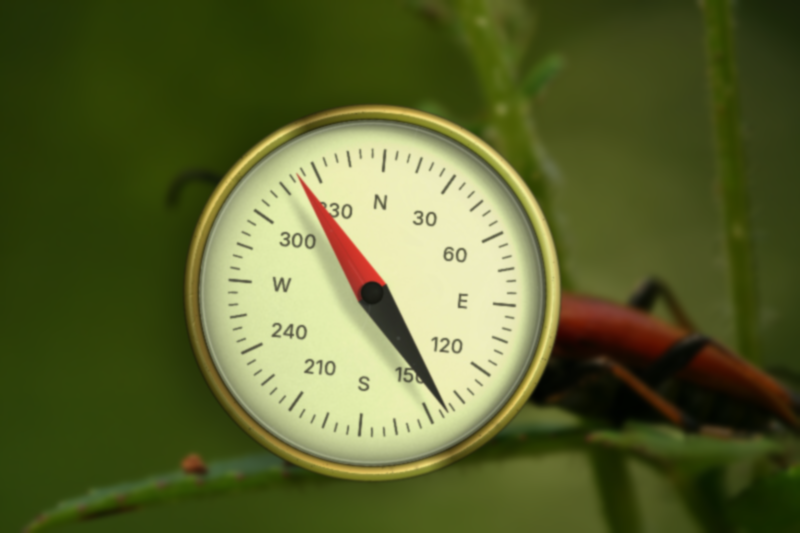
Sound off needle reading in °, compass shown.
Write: 322.5 °
